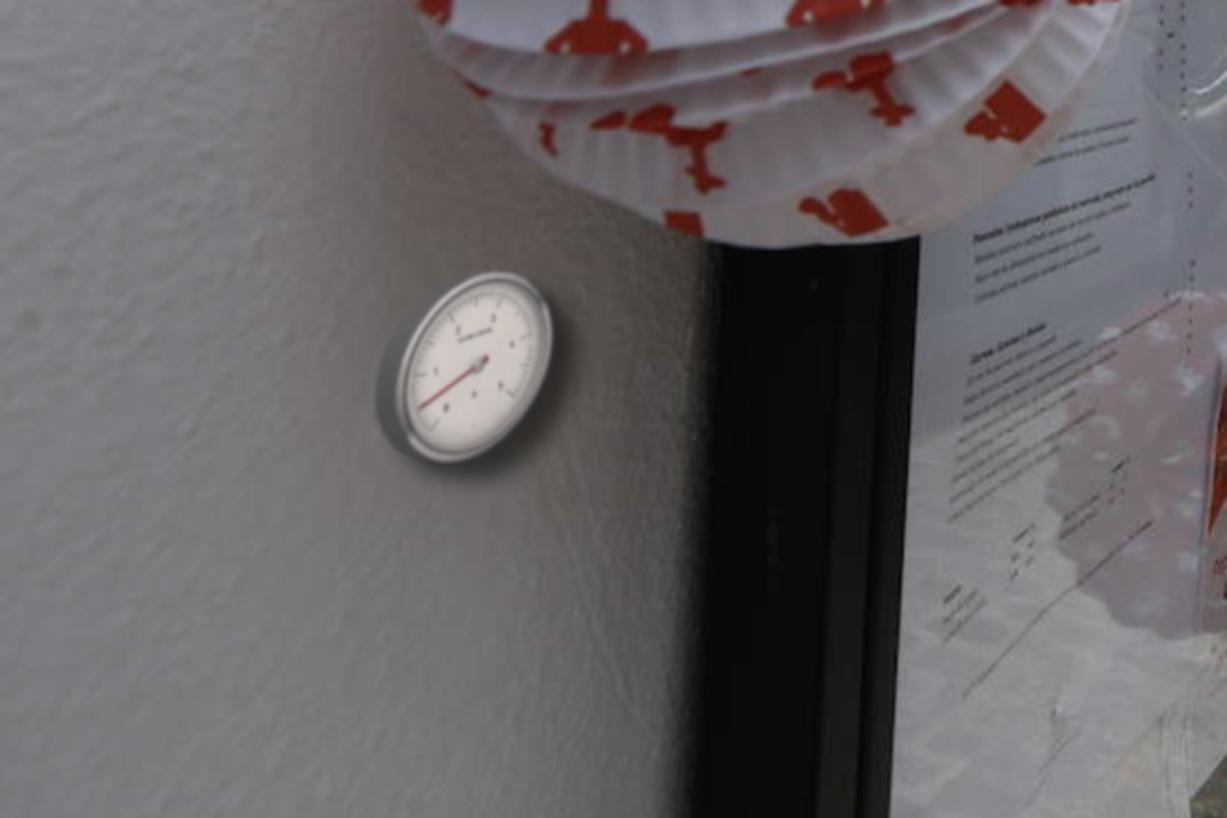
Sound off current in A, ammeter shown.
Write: 0.5 A
